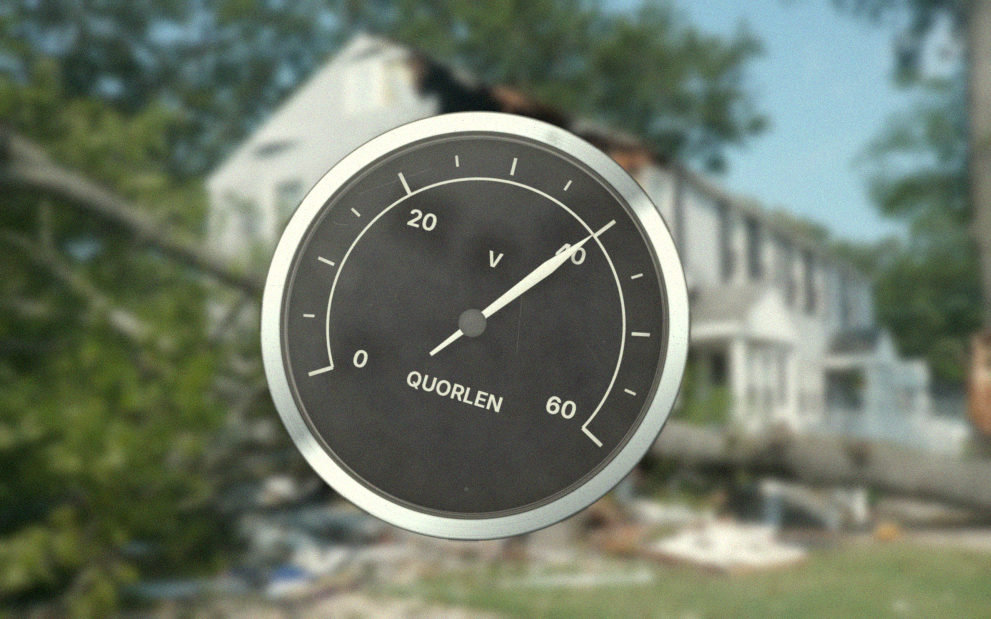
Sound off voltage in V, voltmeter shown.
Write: 40 V
